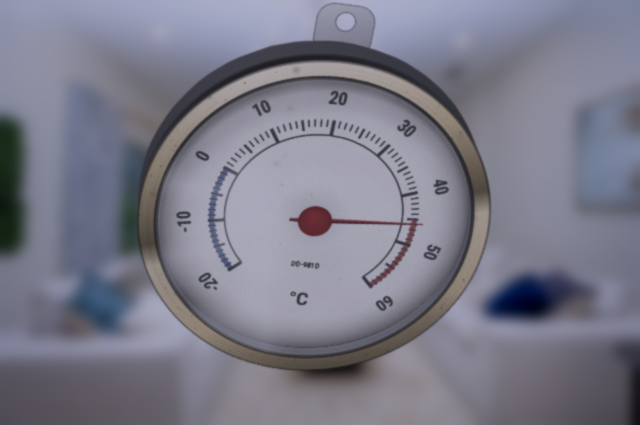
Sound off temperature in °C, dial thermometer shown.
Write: 45 °C
